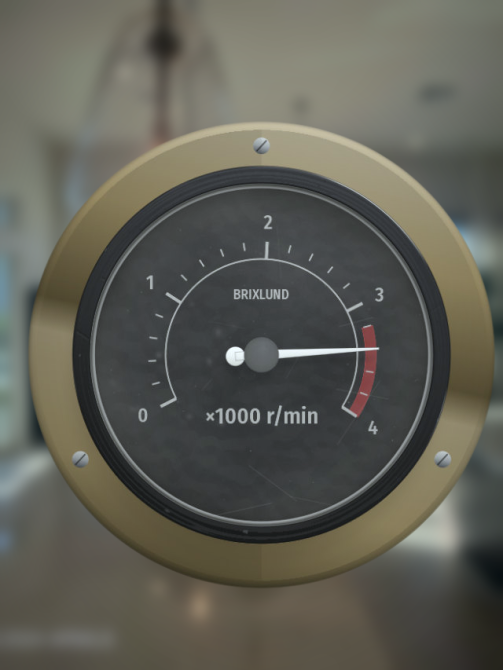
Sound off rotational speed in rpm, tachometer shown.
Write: 3400 rpm
